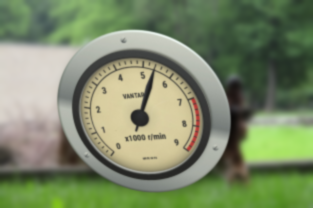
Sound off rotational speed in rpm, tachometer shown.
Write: 5400 rpm
